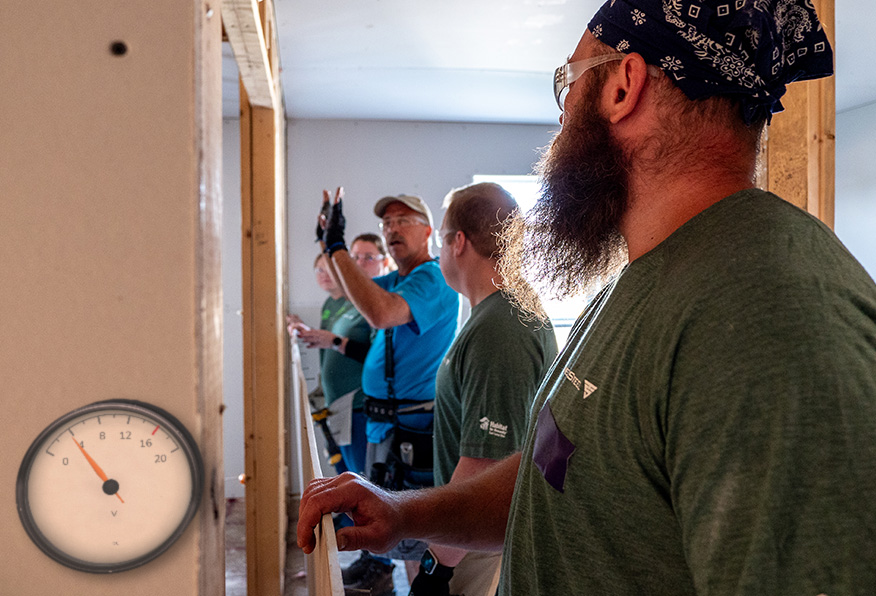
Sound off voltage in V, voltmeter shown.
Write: 4 V
